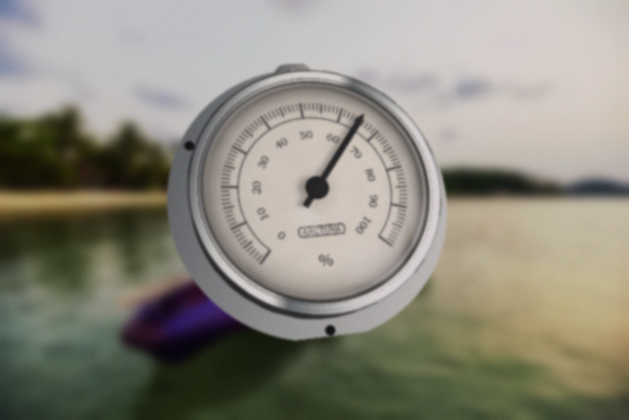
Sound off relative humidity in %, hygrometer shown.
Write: 65 %
